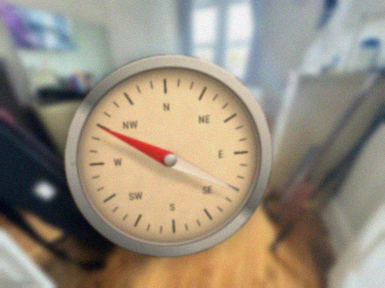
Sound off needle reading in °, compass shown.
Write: 300 °
